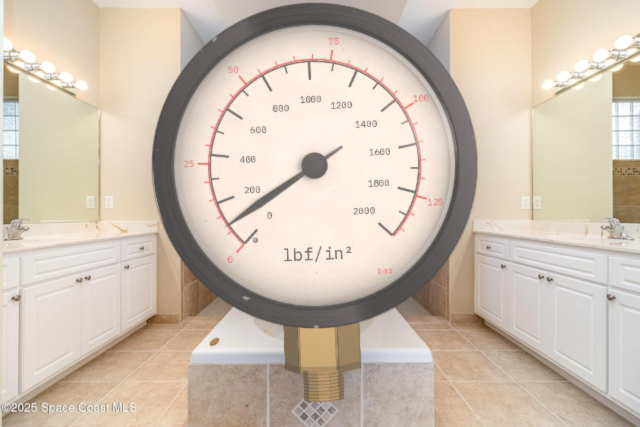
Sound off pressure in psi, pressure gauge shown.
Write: 100 psi
